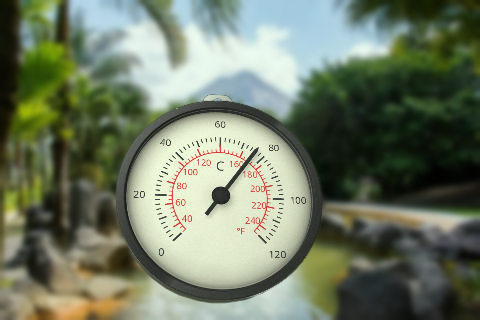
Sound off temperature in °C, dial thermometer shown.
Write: 76 °C
